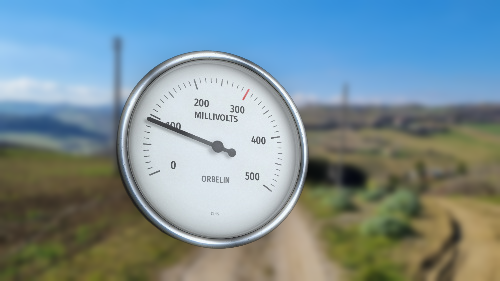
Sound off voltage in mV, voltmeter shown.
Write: 90 mV
